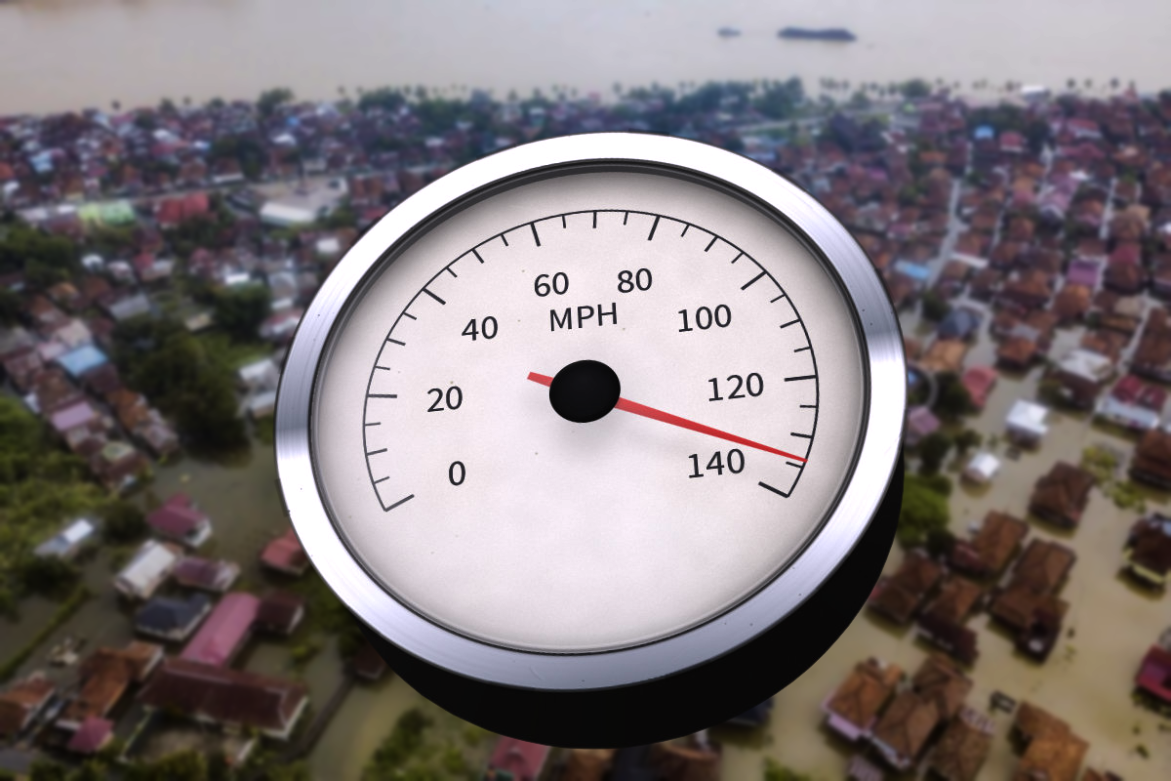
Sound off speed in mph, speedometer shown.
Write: 135 mph
